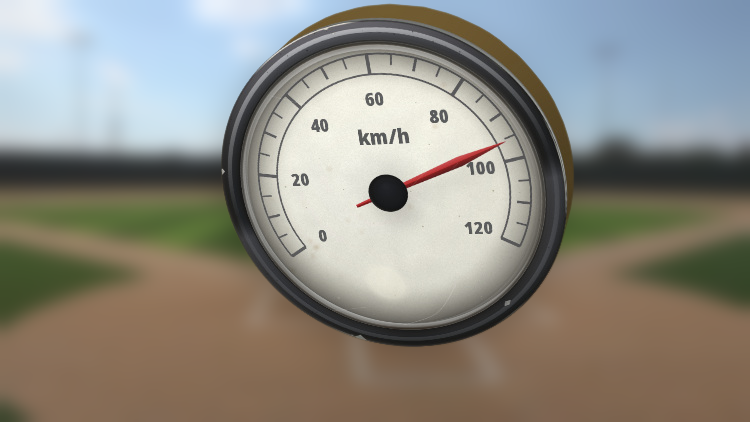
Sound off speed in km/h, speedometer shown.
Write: 95 km/h
